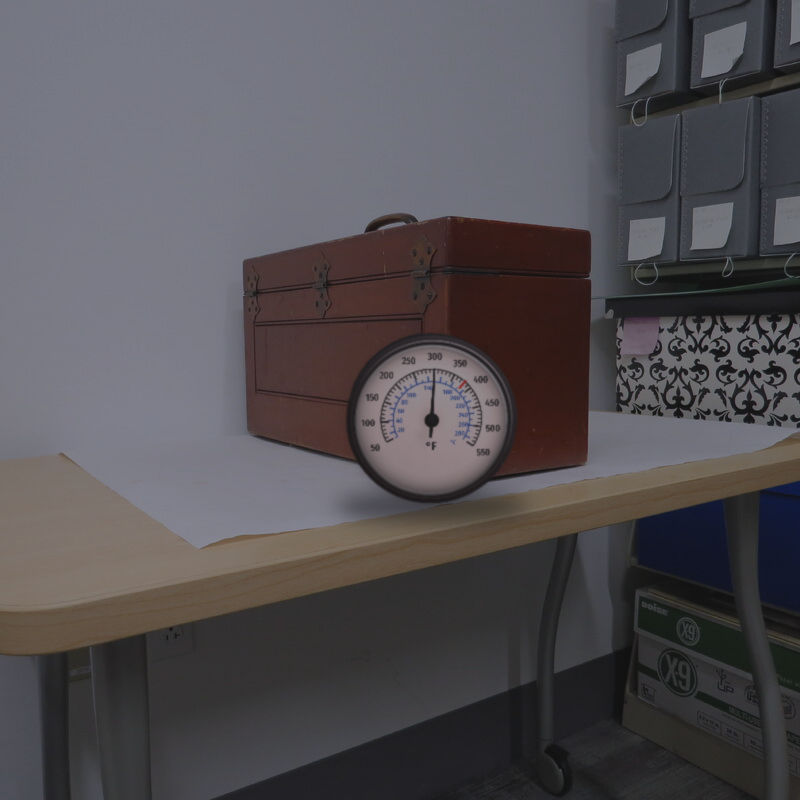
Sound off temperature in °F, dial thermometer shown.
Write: 300 °F
